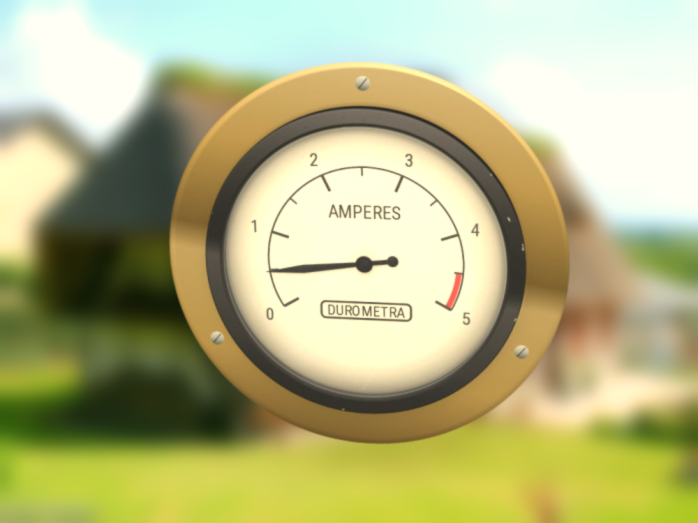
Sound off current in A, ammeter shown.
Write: 0.5 A
